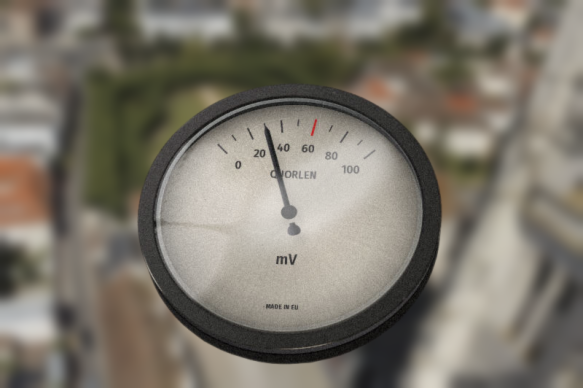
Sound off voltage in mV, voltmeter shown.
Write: 30 mV
